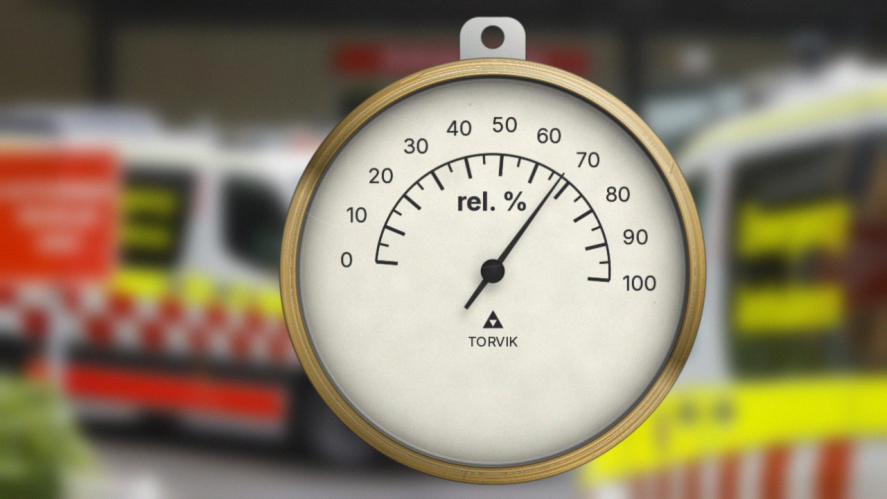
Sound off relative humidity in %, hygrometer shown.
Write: 67.5 %
